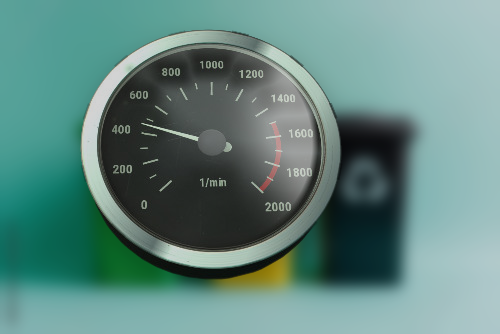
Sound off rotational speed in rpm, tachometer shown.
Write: 450 rpm
